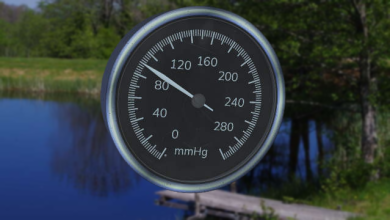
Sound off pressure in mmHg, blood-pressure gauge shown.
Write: 90 mmHg
